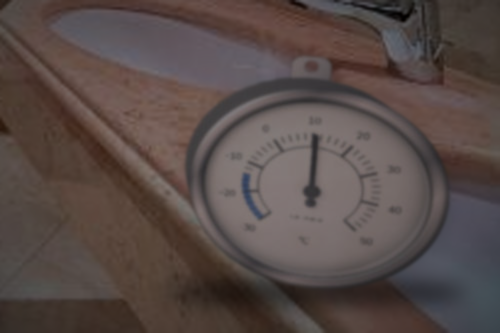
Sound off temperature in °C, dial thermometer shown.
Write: 10 °C
